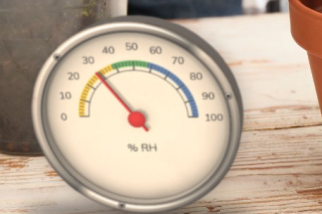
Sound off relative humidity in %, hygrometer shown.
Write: 30 %
